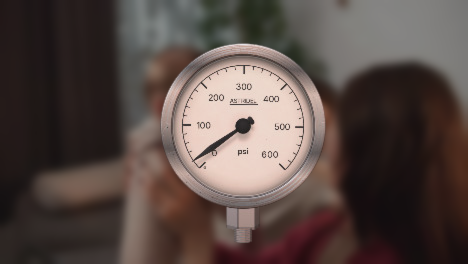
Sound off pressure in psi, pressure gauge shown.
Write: 20 psi
